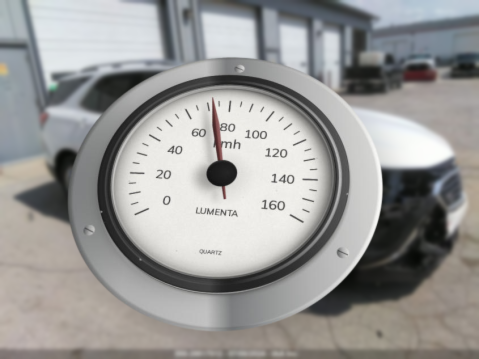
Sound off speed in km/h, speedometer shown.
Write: 72.5 km/h
